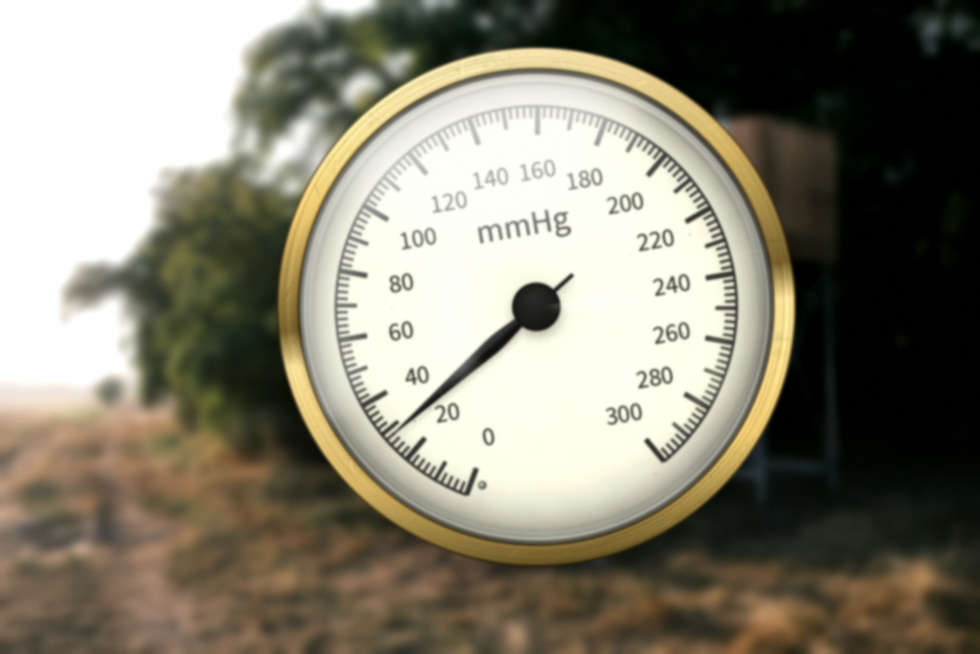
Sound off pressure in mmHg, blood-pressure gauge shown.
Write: 28 mmHg
